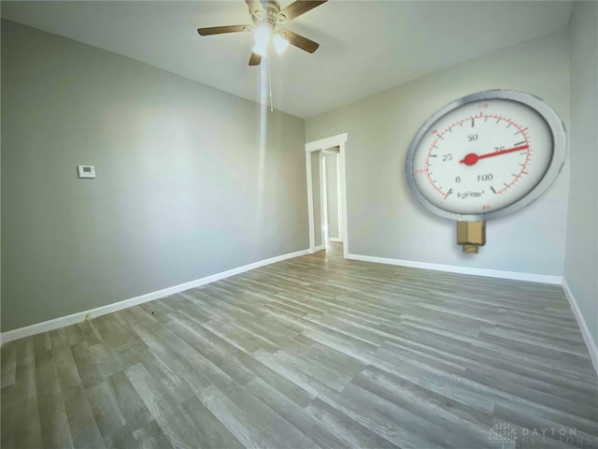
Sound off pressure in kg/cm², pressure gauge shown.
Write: 77.5 kg/cm²
